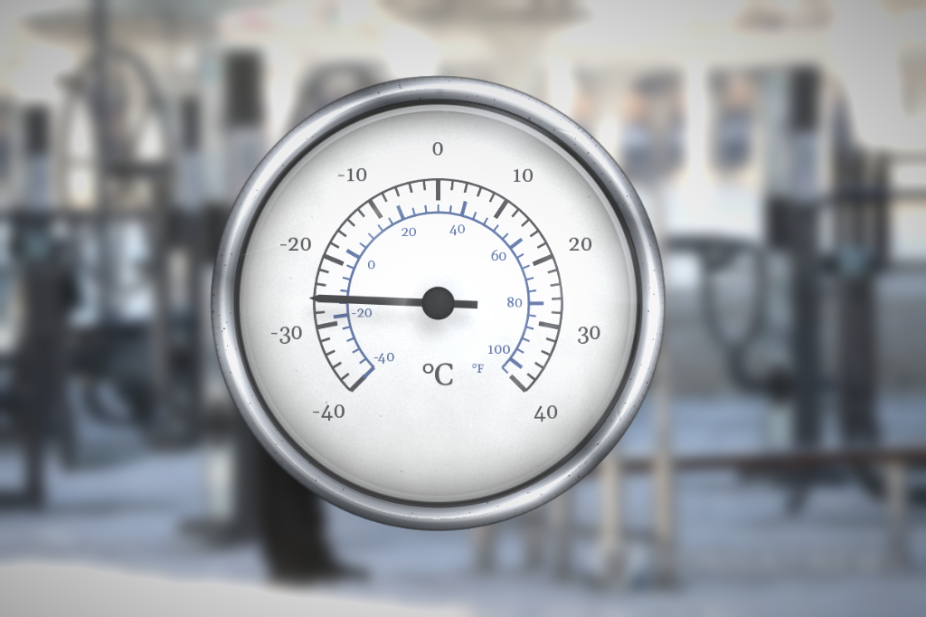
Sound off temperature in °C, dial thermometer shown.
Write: -26 °C
